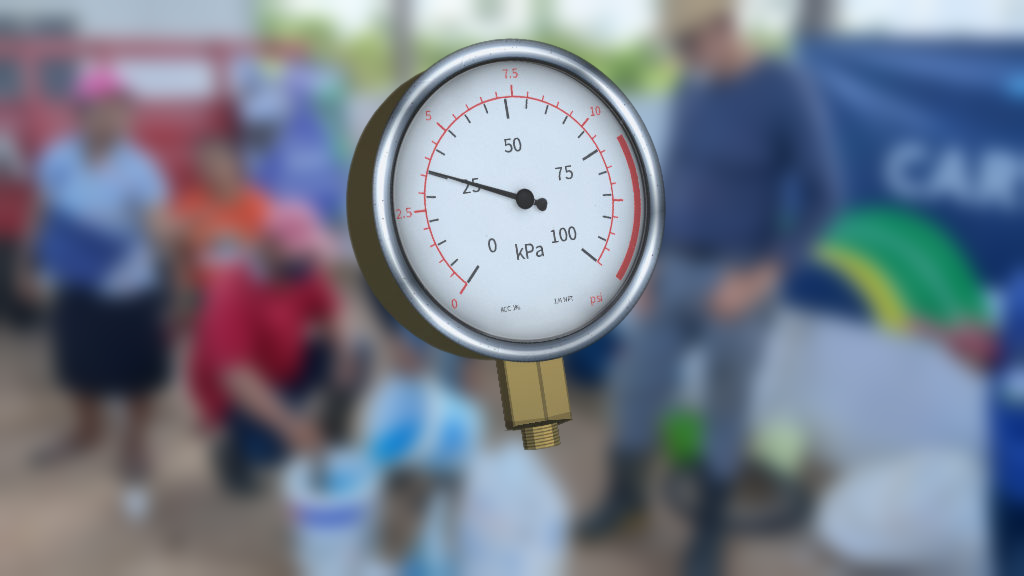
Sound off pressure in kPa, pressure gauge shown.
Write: 25 kPa
